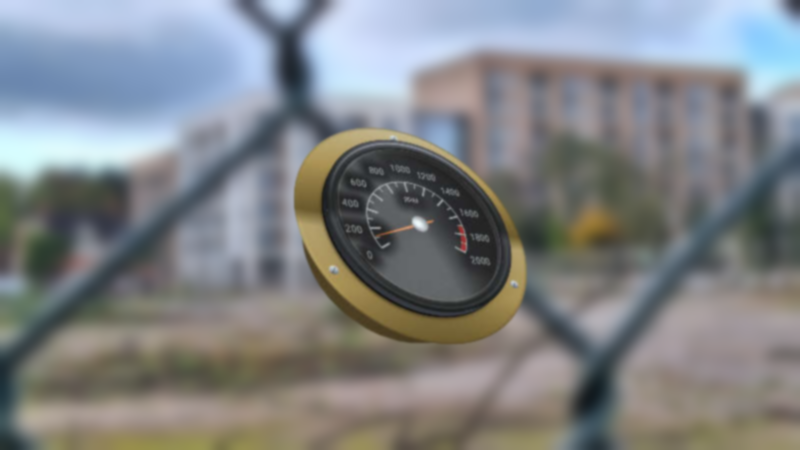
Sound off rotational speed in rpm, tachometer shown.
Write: 100 rpm
